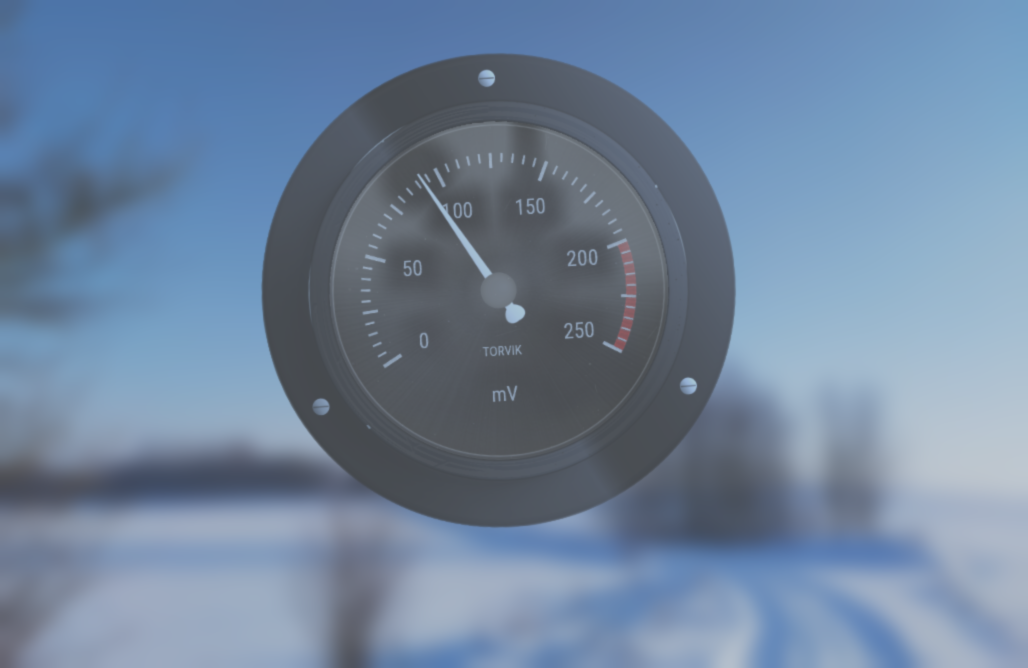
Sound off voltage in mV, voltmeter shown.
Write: 92.5 mV
